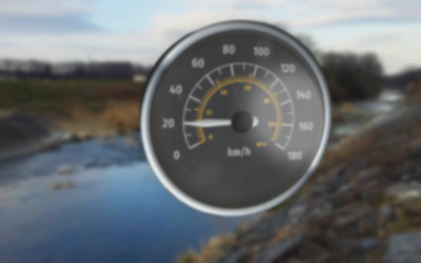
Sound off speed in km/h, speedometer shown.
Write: 20 km/h
